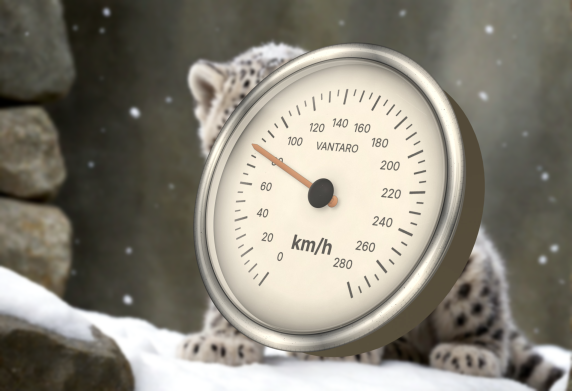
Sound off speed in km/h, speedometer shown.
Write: 80 km/h
